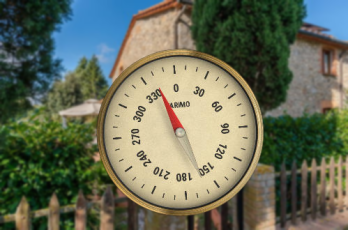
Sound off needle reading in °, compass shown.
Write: 340 °
